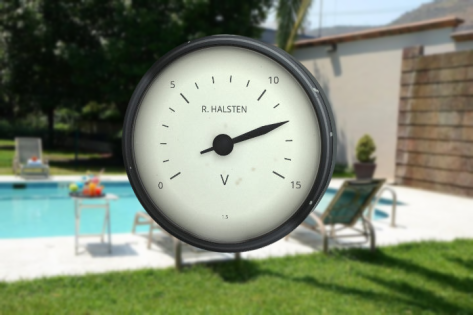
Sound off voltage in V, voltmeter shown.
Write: 12 V
